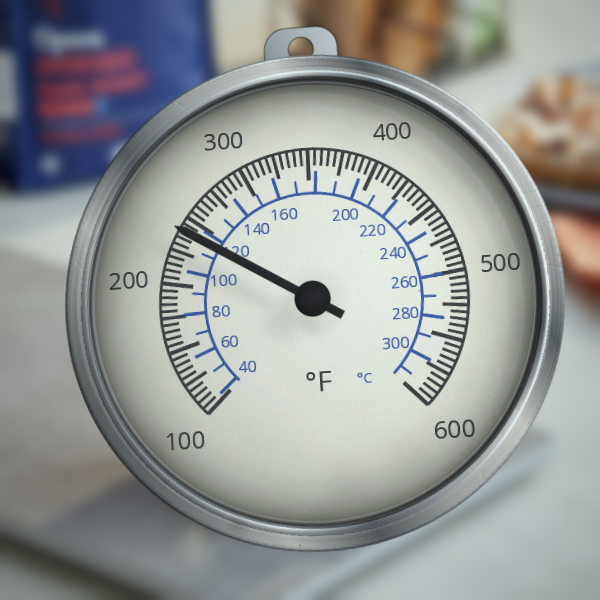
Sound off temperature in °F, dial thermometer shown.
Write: 240 °F
